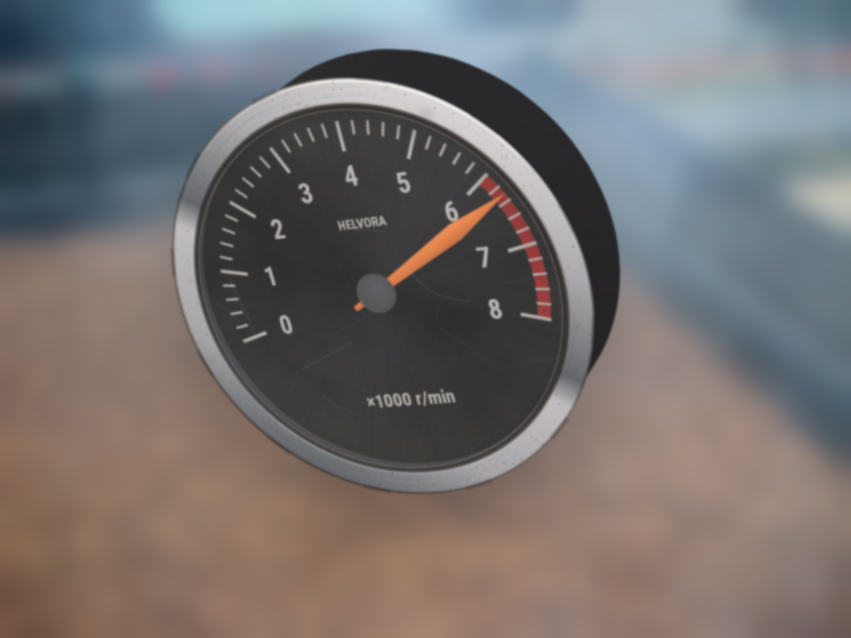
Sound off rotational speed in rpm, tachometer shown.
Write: 6300 rpm
